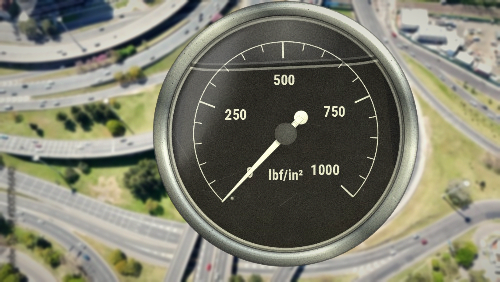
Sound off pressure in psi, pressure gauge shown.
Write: 0 psi
